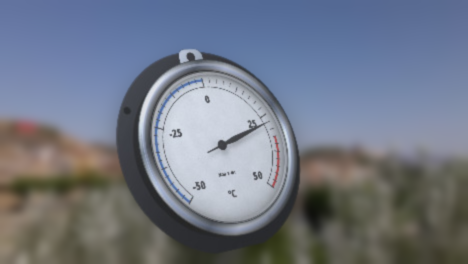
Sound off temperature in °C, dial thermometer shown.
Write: 27.5 °C
